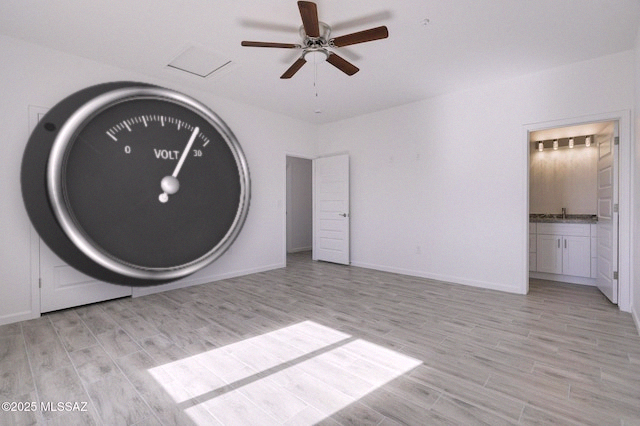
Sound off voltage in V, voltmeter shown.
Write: 25 V
